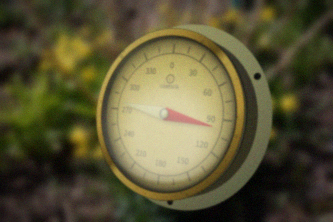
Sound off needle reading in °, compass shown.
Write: 97.5 °
